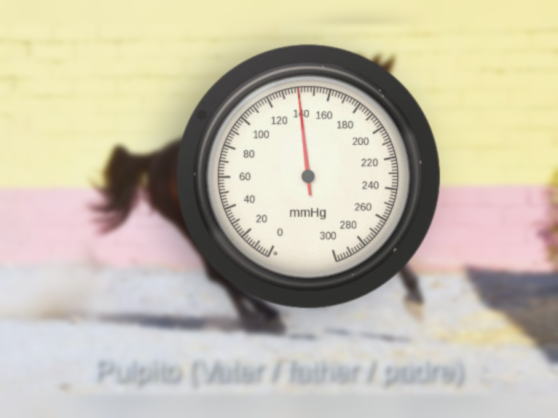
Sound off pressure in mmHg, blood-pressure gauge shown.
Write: 140 mmHg
